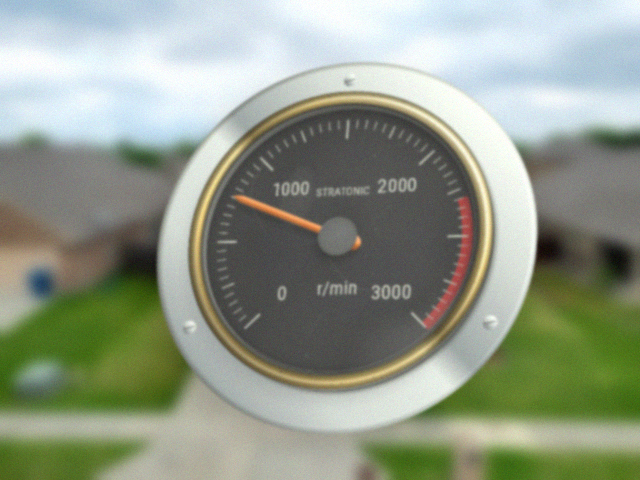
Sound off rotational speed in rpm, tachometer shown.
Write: 750 rpm
